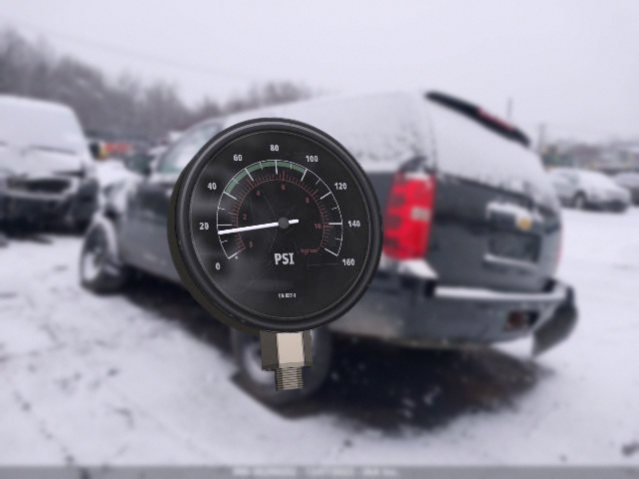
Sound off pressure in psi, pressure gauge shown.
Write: 15 psi
